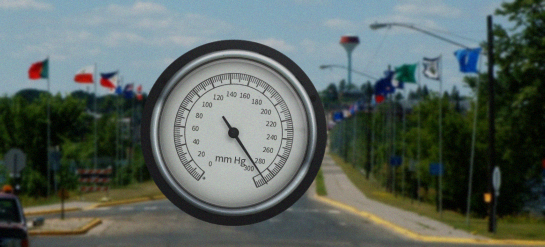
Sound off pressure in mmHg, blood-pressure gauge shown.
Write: 290 mmHg
